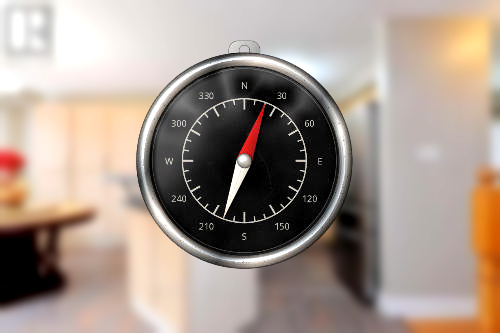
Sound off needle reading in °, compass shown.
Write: 20 °
